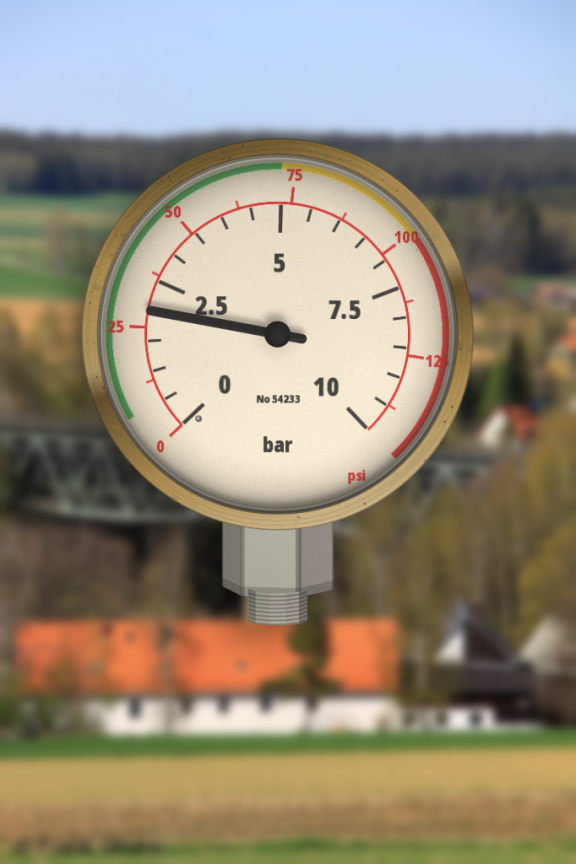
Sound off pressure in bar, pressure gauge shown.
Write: 2 bar
